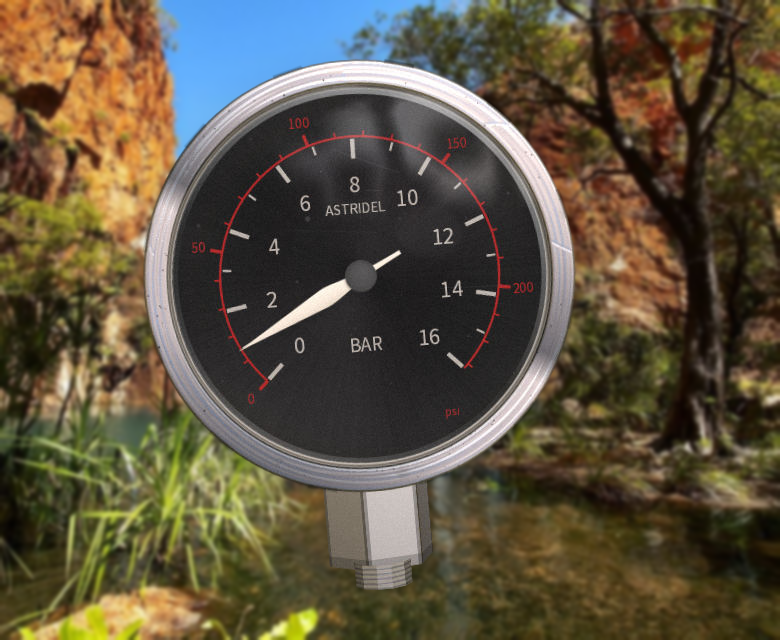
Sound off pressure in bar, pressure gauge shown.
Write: 1 bar
